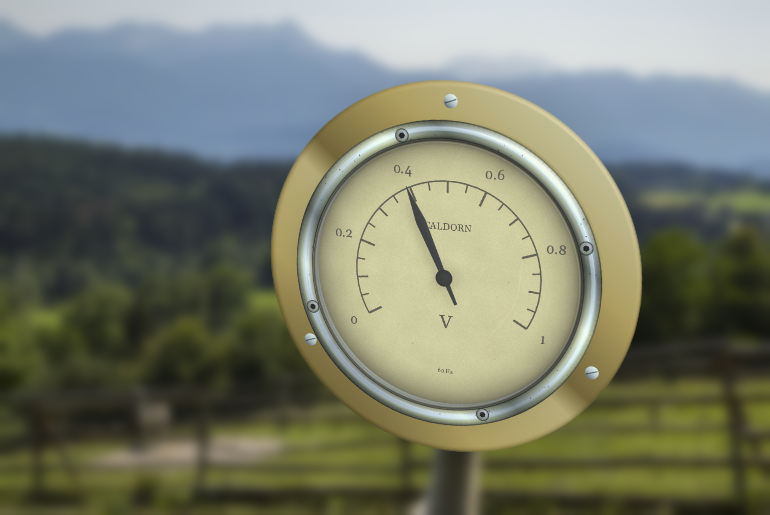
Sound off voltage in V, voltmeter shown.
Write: 0.4 V
